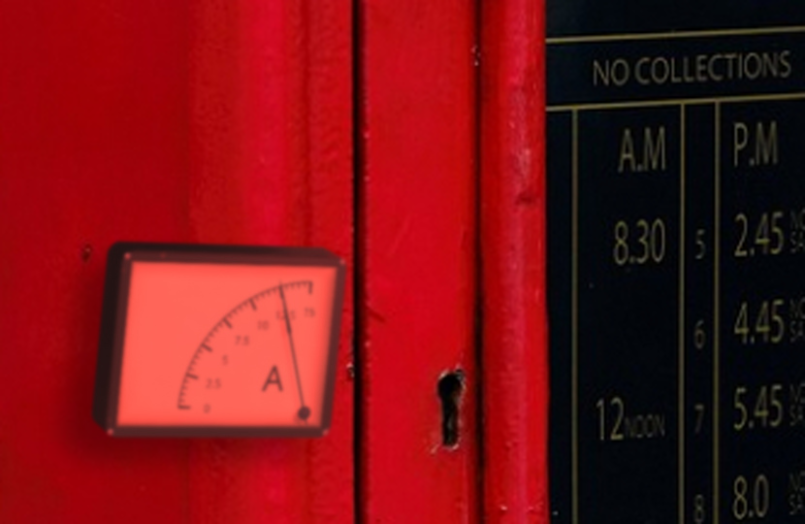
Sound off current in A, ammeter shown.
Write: 12.5 A
